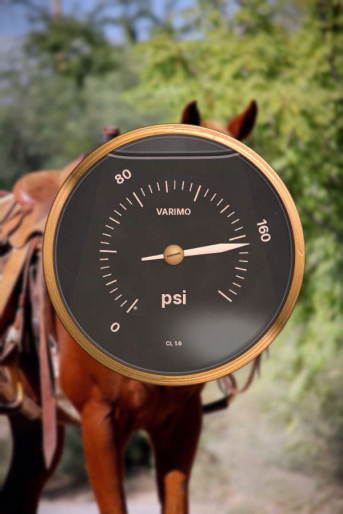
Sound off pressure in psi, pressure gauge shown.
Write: 165 psi
